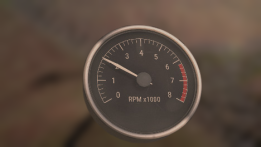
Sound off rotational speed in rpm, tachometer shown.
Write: 2000 rpm
